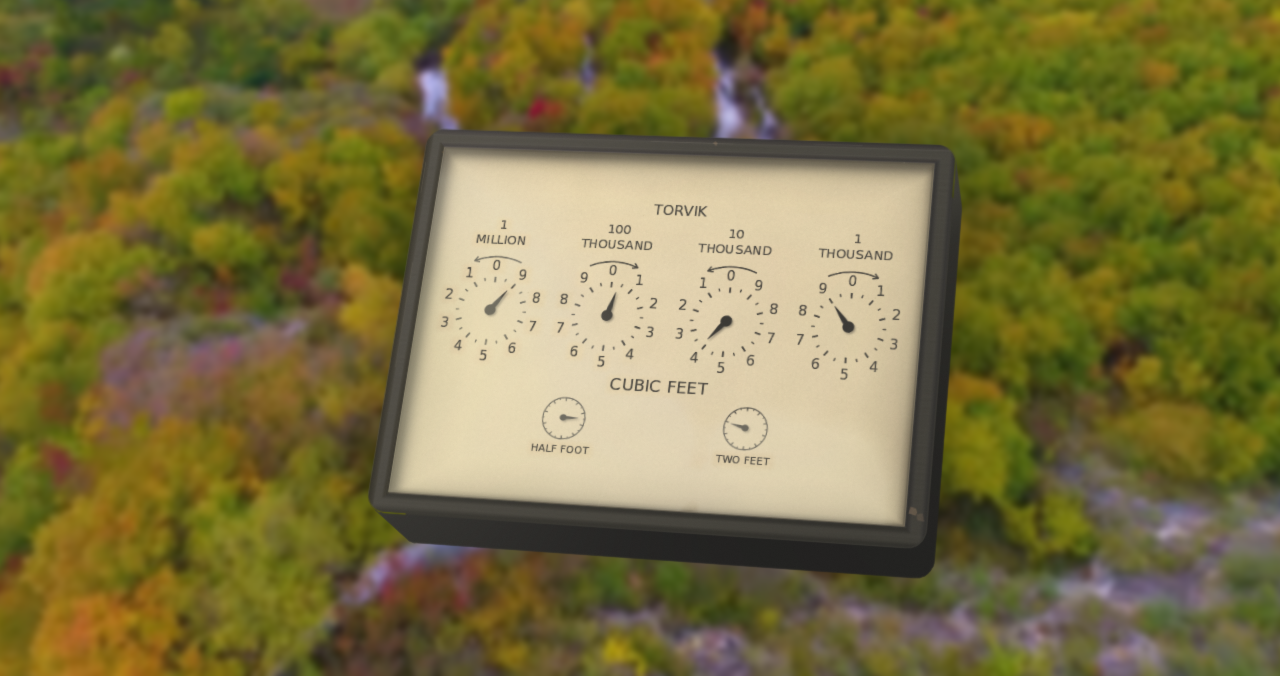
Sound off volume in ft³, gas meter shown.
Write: 903900 ft³
